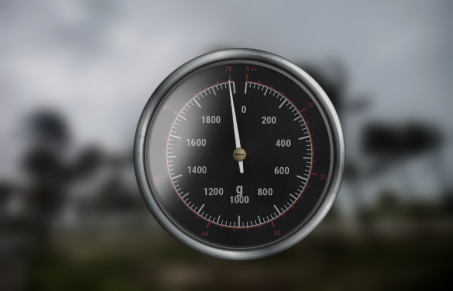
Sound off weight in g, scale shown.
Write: 1980 g
